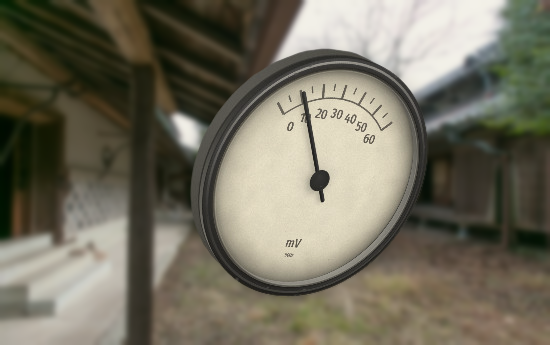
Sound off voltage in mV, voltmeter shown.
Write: 10 mV
